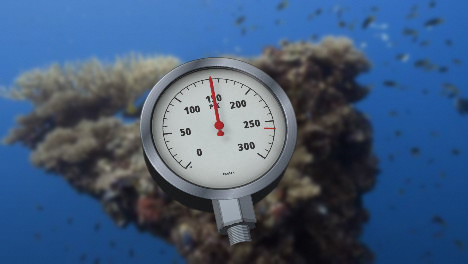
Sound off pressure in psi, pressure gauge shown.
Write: 150 psi
